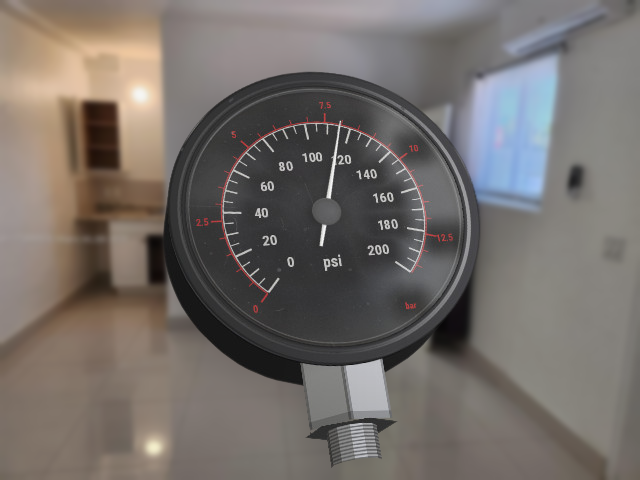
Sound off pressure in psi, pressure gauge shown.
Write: 115 psi
